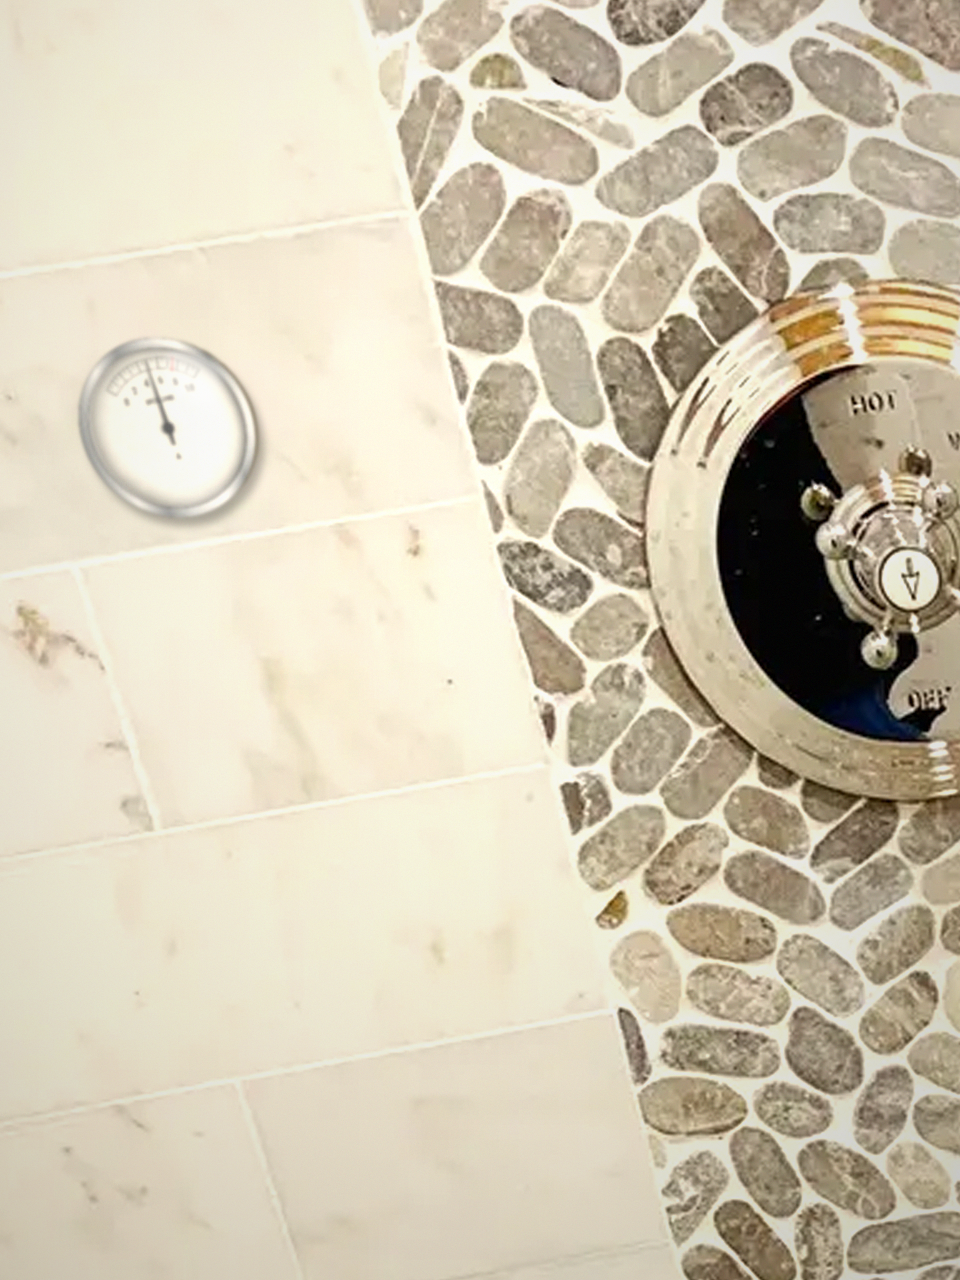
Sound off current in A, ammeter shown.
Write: 5 A
